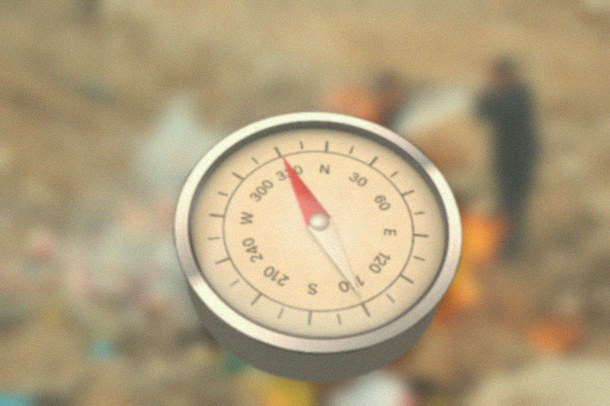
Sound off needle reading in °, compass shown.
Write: 330 °
